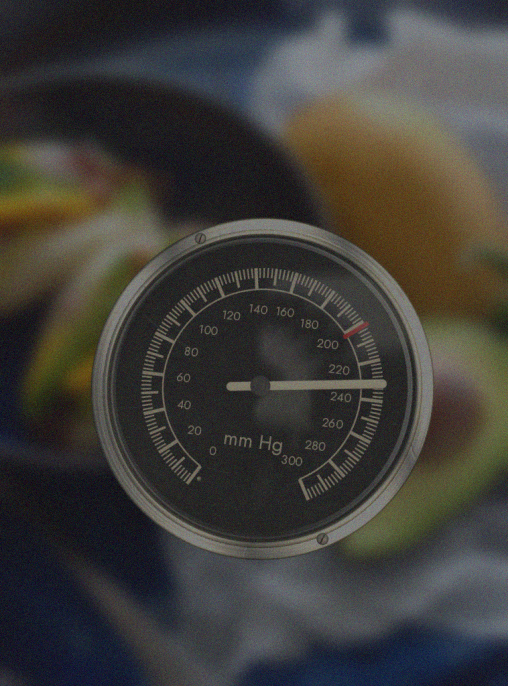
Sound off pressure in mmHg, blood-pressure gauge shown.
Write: 232 mmHg
